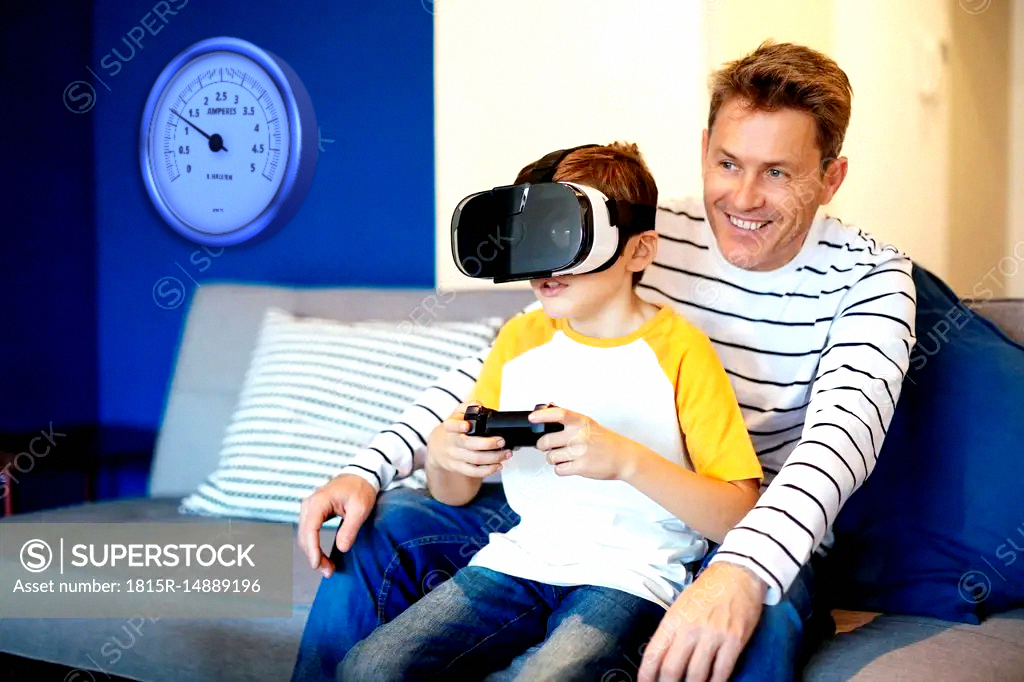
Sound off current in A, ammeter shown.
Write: 1.25 A
